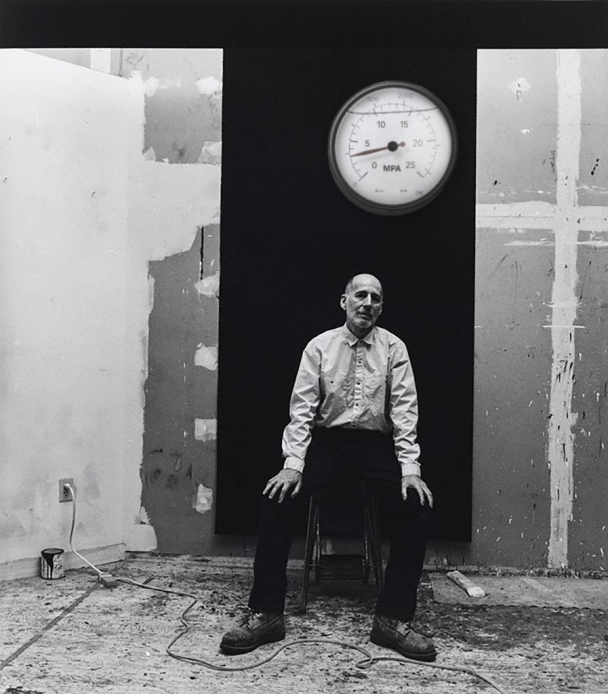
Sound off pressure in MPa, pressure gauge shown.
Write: 3 MPa
